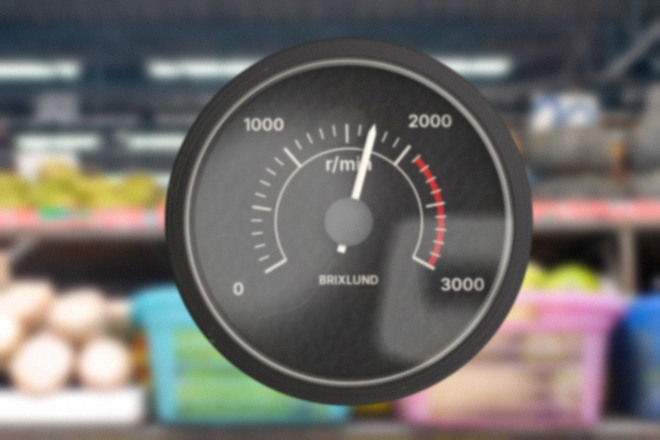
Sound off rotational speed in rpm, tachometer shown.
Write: 1700 rpm
